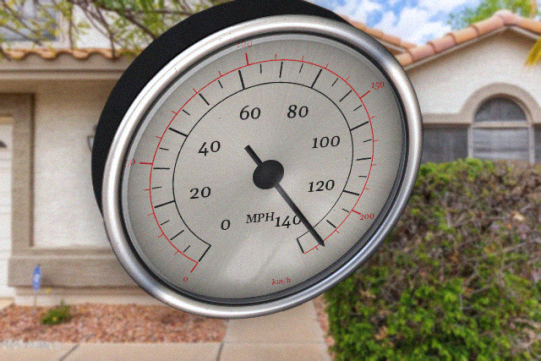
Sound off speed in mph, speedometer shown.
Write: 135 mph
